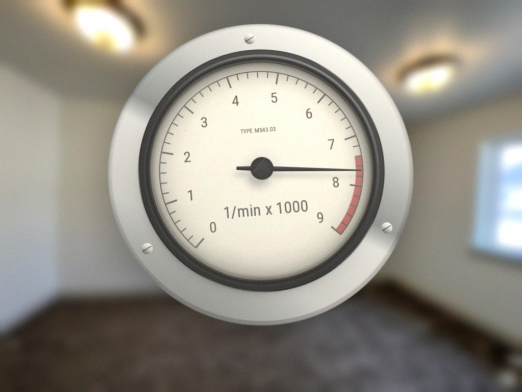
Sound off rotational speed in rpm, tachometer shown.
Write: 7700 rpm
